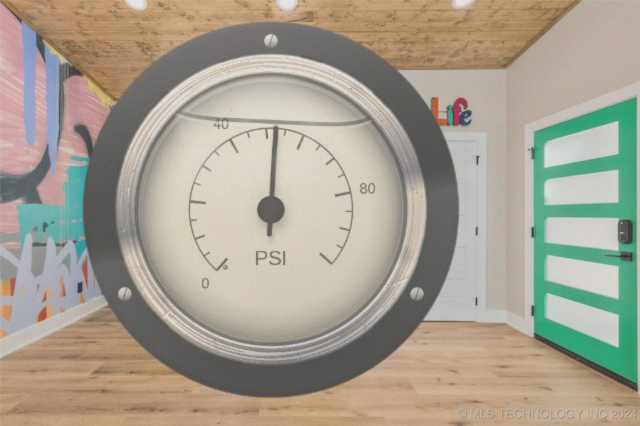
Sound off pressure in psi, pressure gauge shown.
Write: 52.5 psi
